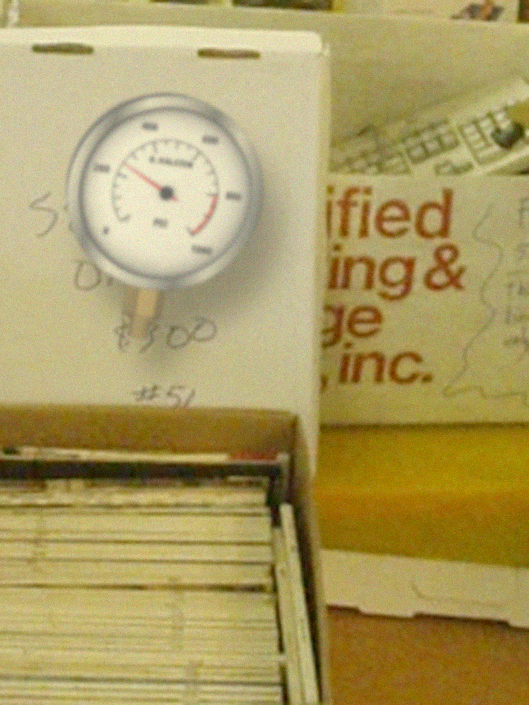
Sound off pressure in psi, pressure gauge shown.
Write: 250 psi
